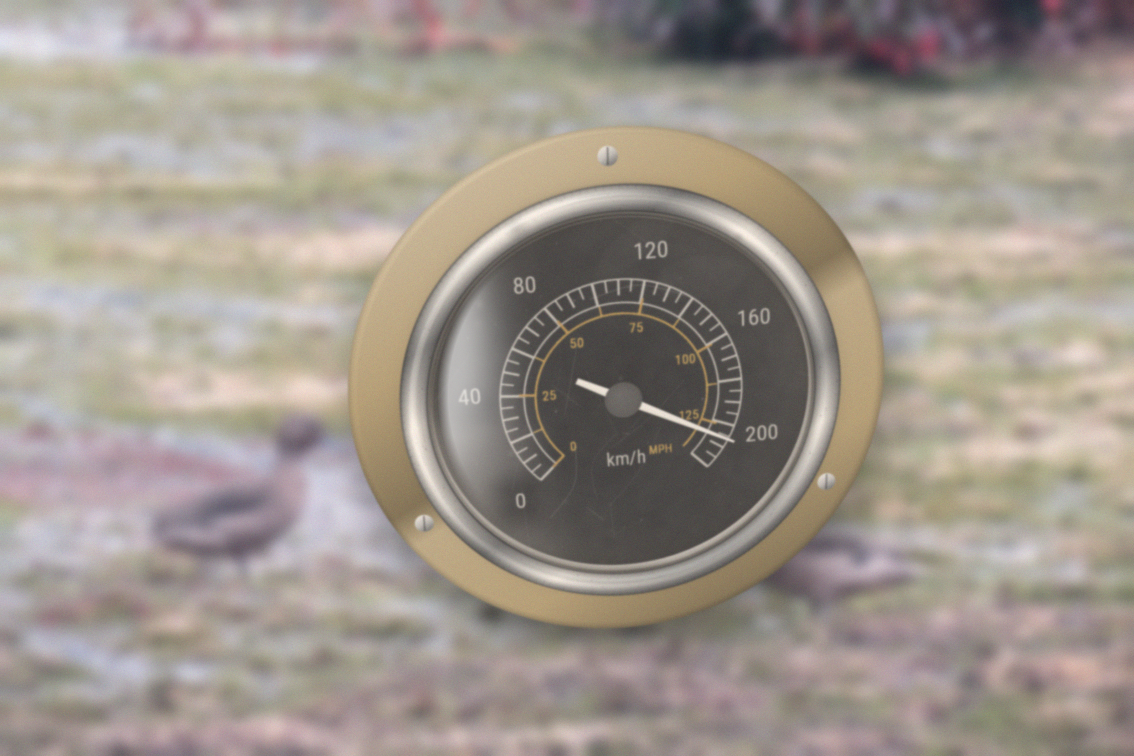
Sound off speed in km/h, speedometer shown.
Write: 205 km/h
